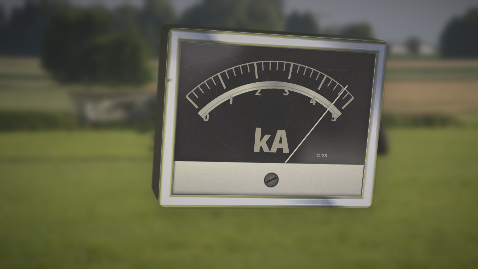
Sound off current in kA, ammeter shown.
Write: 4.6 kA
